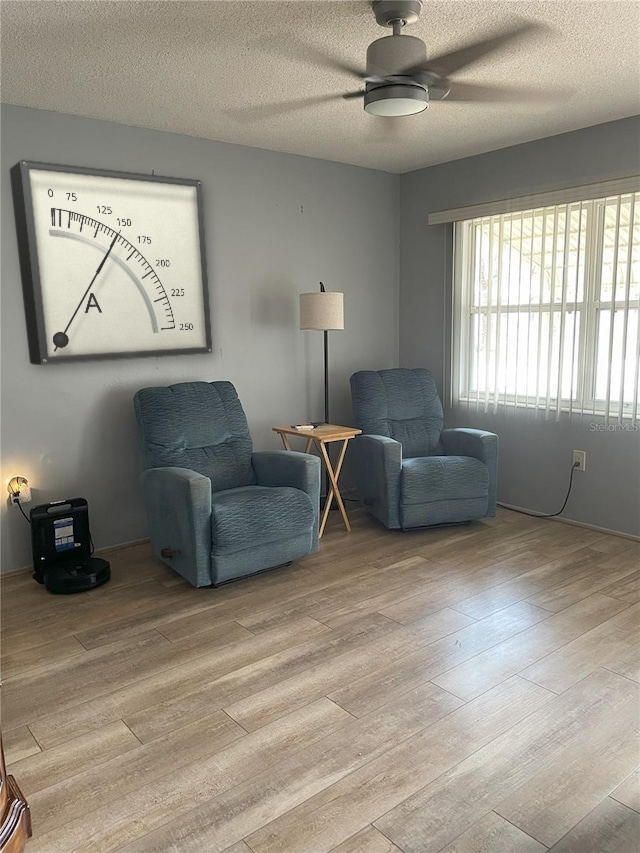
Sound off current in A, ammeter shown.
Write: 150 A
